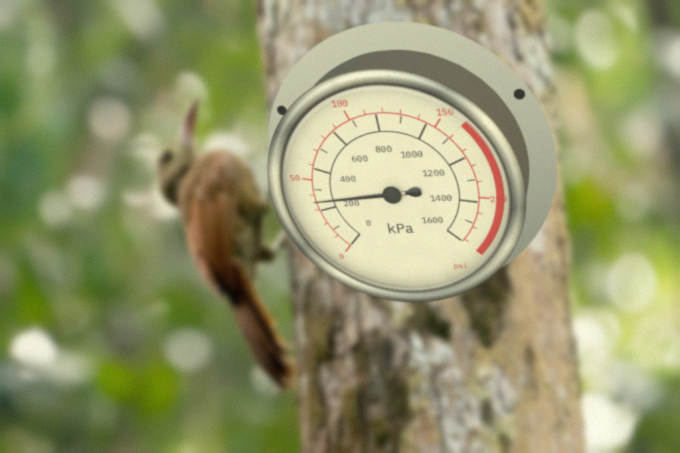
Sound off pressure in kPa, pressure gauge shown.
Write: 250 kPa
